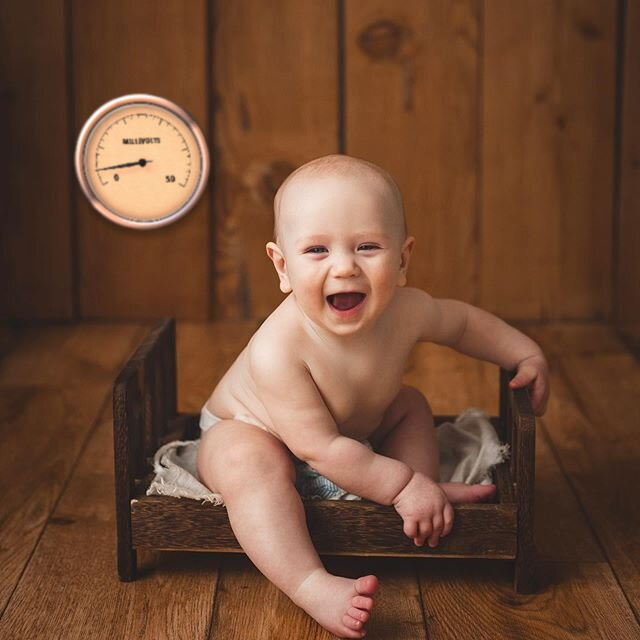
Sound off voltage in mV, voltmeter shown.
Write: 4 mV
